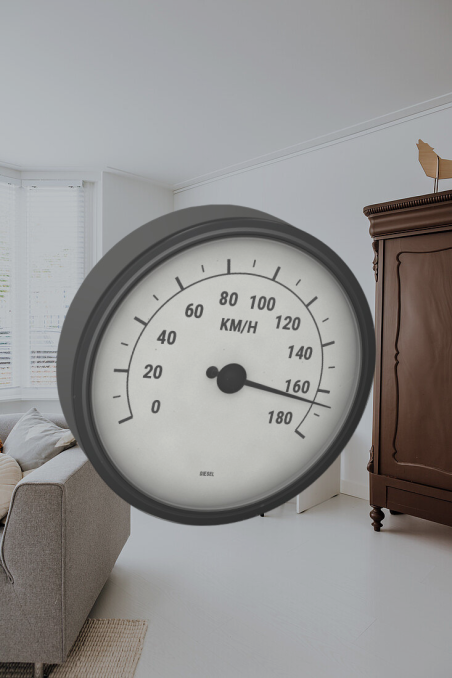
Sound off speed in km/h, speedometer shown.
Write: 165 km/h
